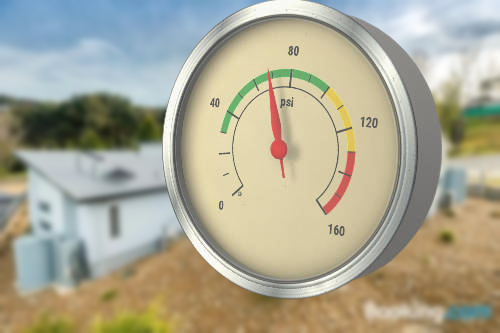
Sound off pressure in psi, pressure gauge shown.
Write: 70 psi
